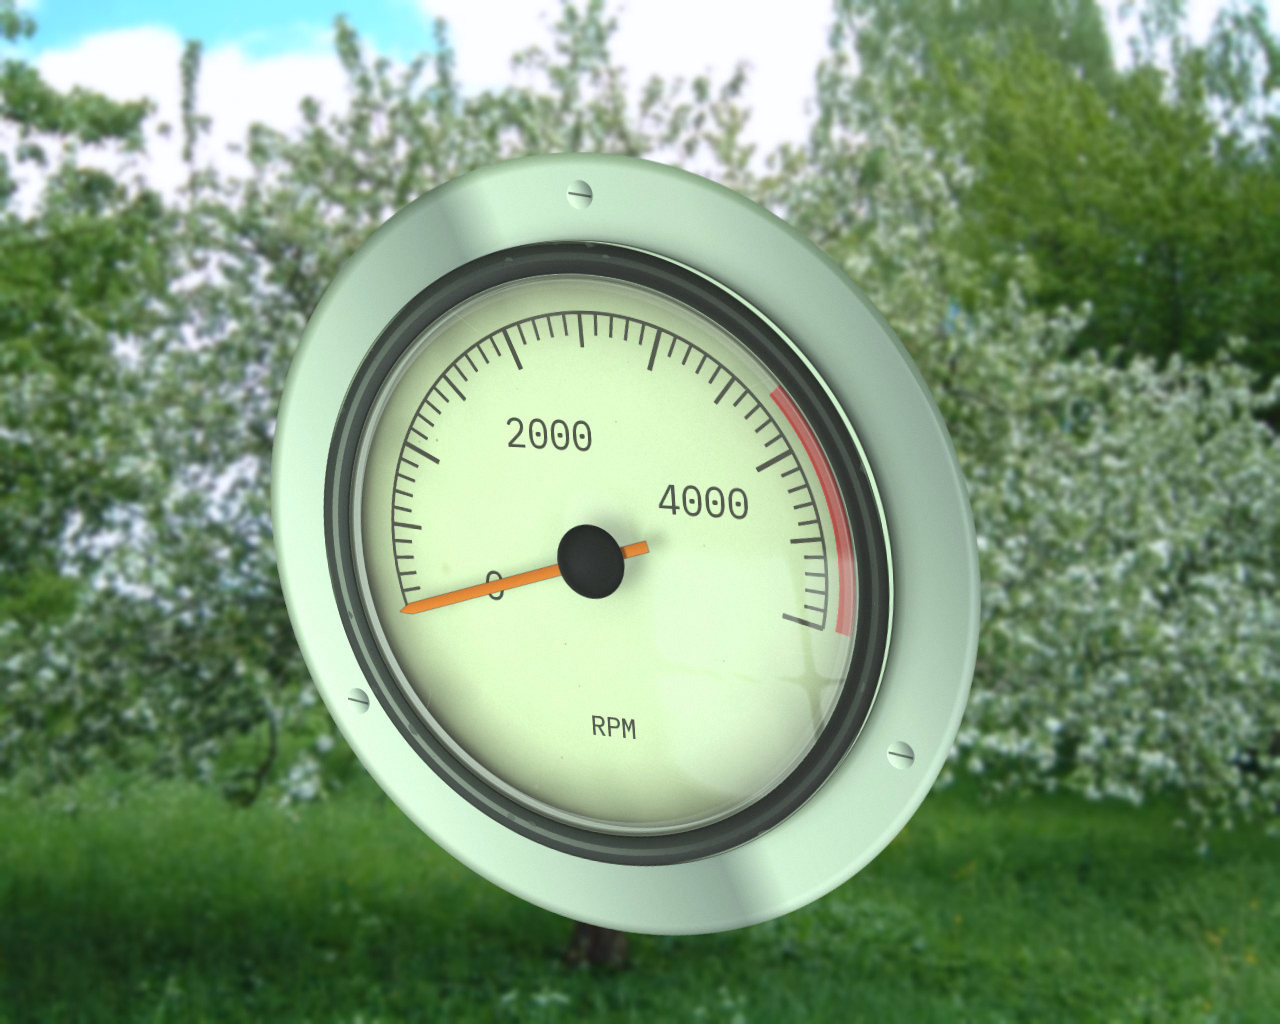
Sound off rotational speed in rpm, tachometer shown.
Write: 0 rpm
